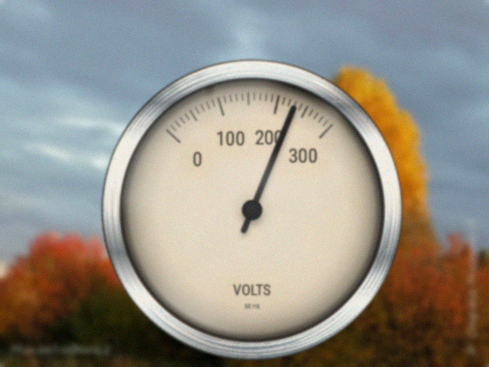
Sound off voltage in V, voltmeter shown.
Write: 230 V
